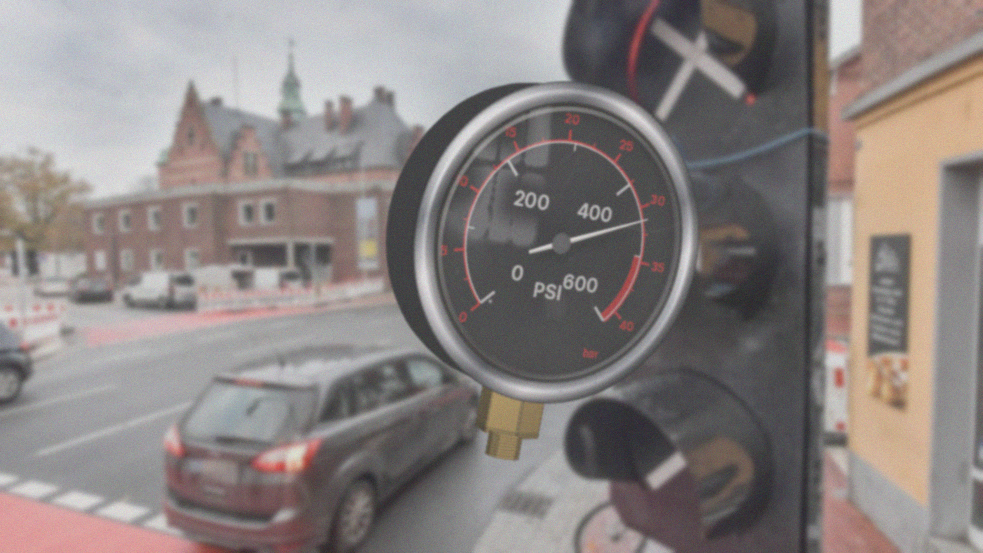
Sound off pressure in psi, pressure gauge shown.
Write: 450 psi
